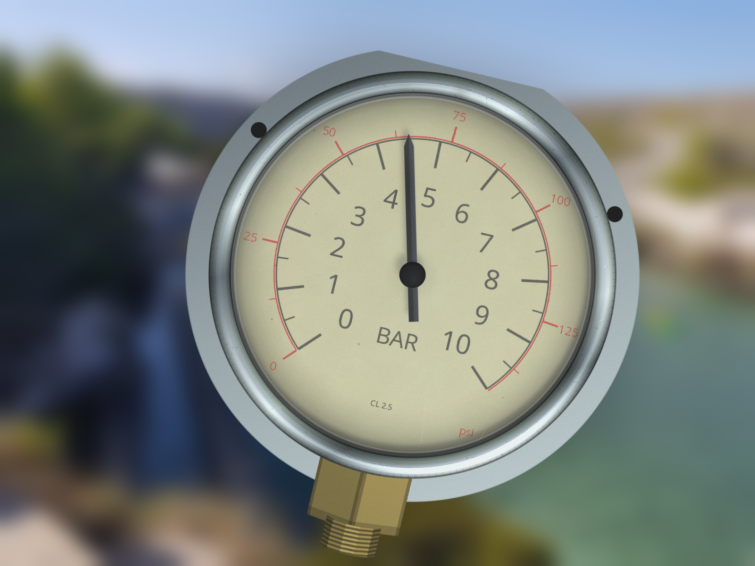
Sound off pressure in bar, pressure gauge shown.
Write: 4.5 bar
